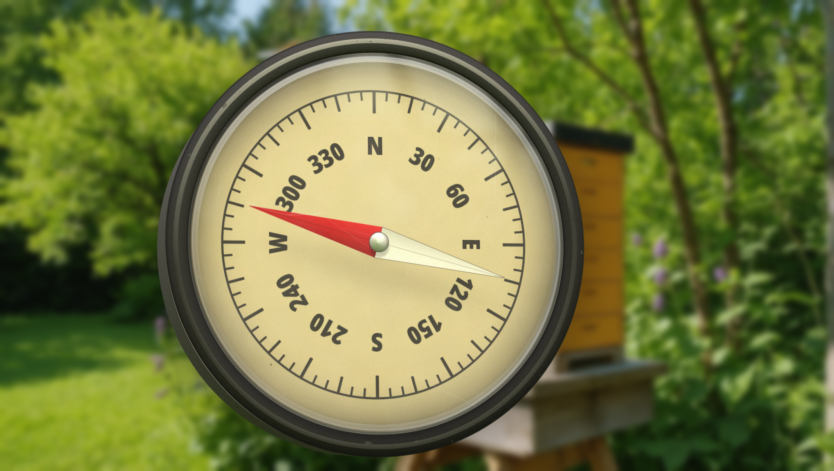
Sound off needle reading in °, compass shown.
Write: 285 °
